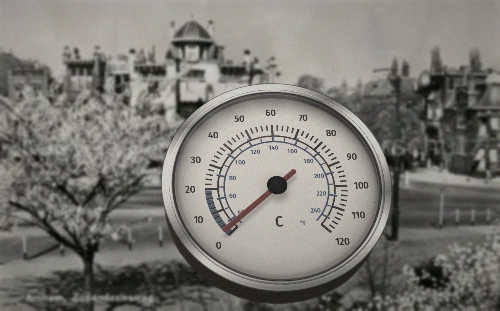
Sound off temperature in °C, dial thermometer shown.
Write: 2 °C
